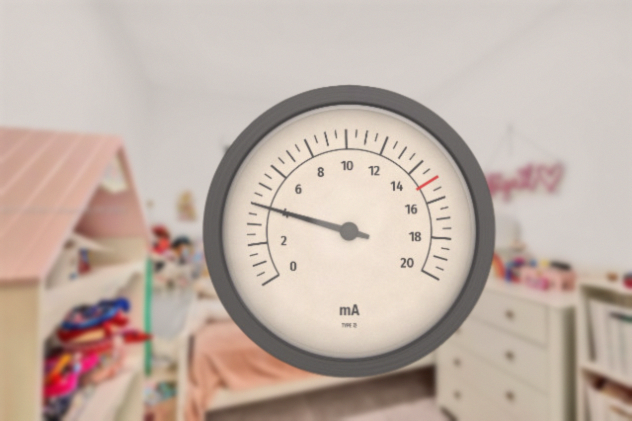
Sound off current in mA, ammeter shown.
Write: 4 mA
